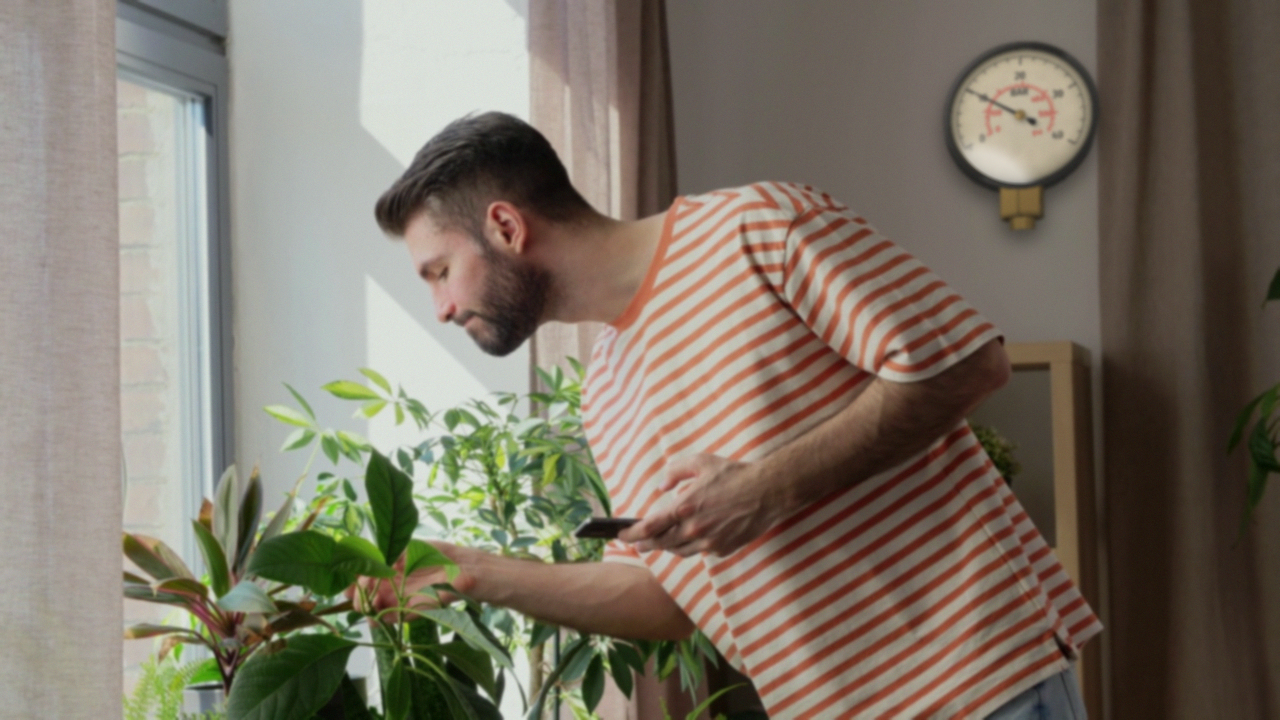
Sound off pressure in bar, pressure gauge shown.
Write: 10 bar
